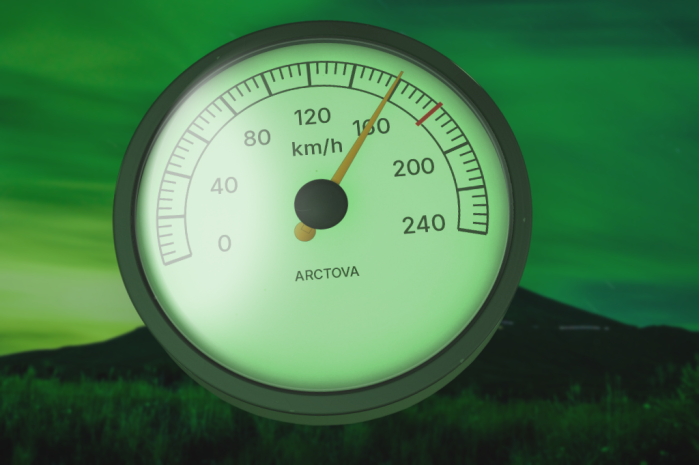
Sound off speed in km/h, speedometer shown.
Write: 160 km/h
